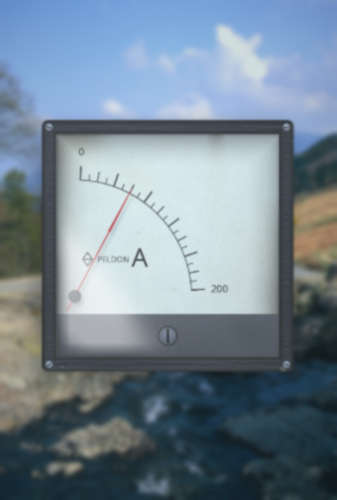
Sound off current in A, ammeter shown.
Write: 60 A
